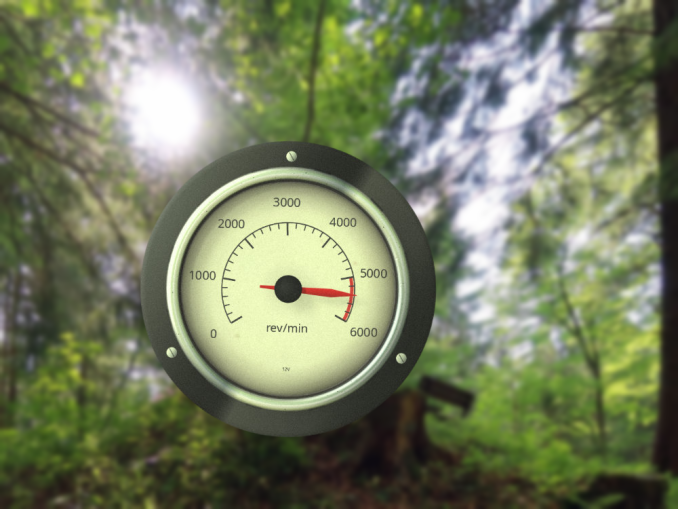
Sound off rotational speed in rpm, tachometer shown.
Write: 5400 rpm
